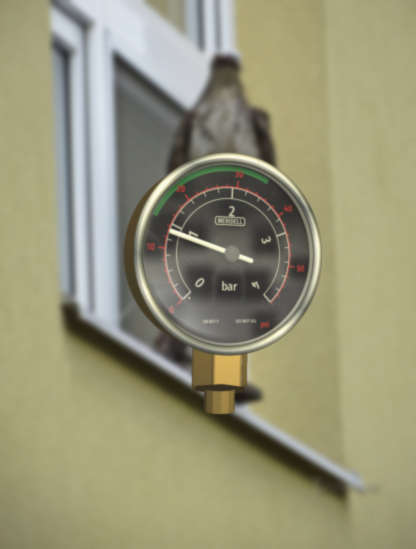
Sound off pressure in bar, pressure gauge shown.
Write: 0.9 bar
